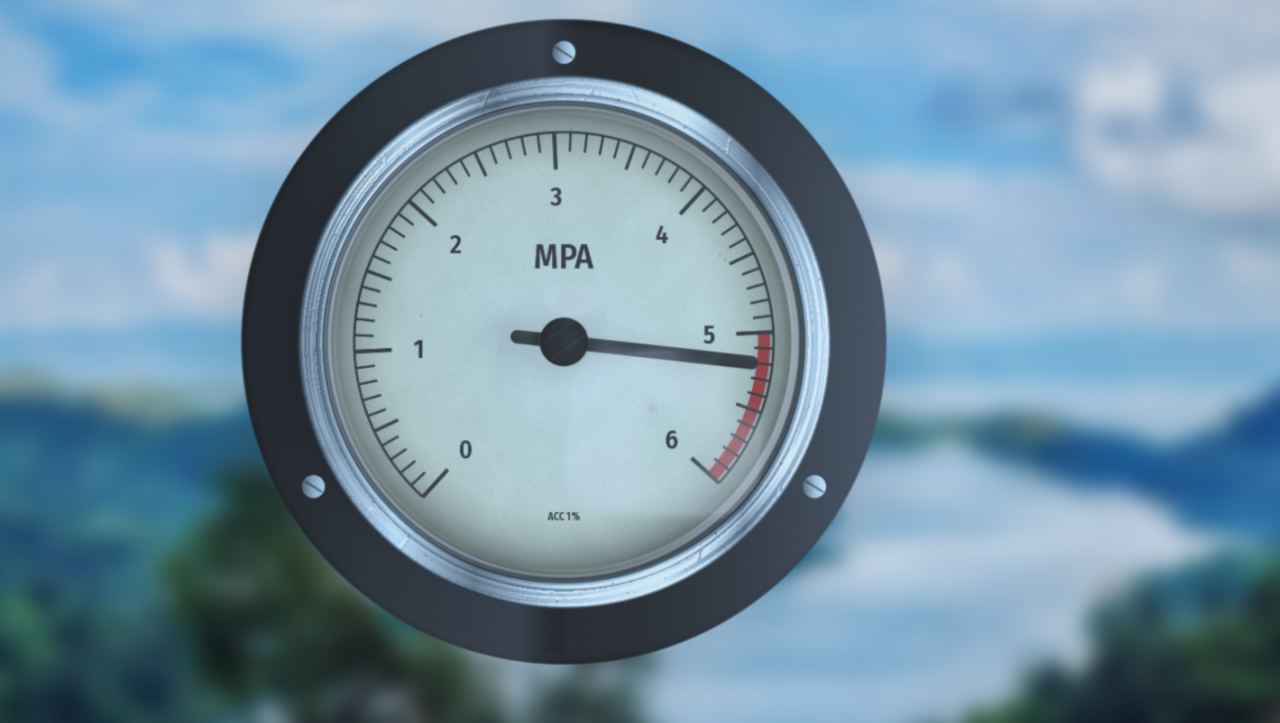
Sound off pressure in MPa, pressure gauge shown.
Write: 5.2 MPa
